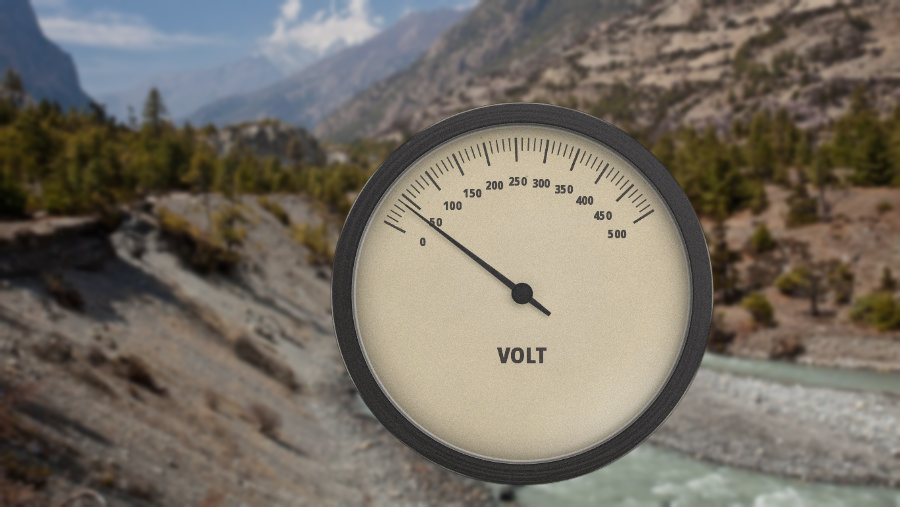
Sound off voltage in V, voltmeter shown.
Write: 40 V
